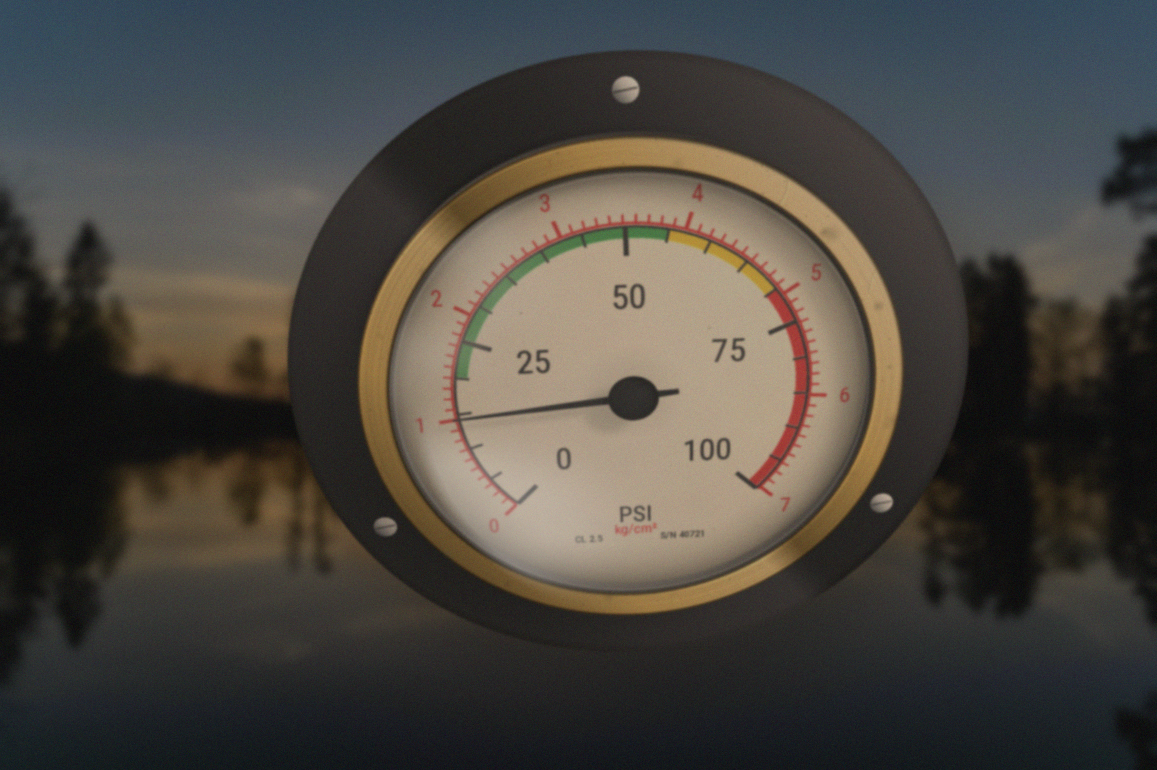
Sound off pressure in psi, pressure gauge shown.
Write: 15 psi
